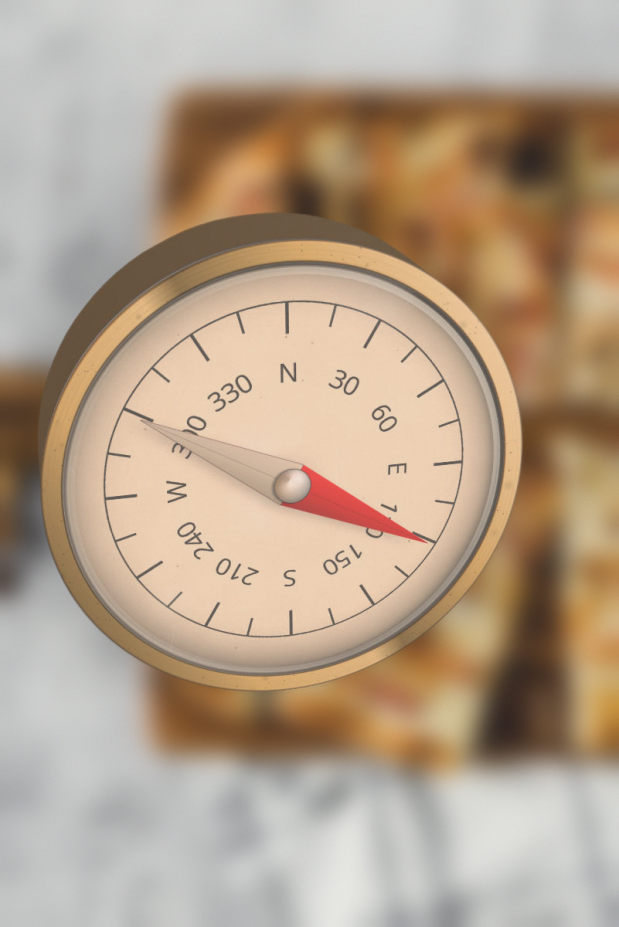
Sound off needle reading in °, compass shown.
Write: 120 °
